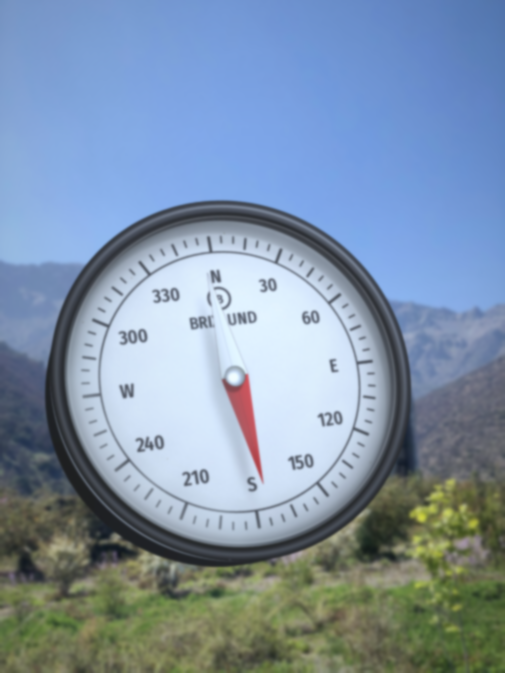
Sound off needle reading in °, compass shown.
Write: 175 °
